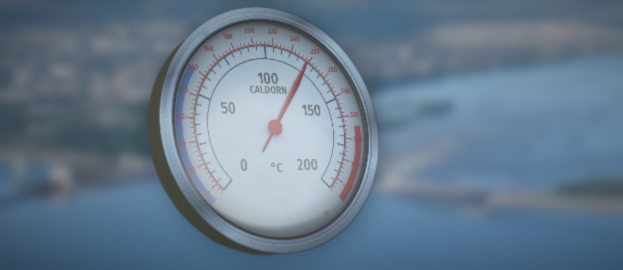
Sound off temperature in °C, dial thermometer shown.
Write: 125 °C
